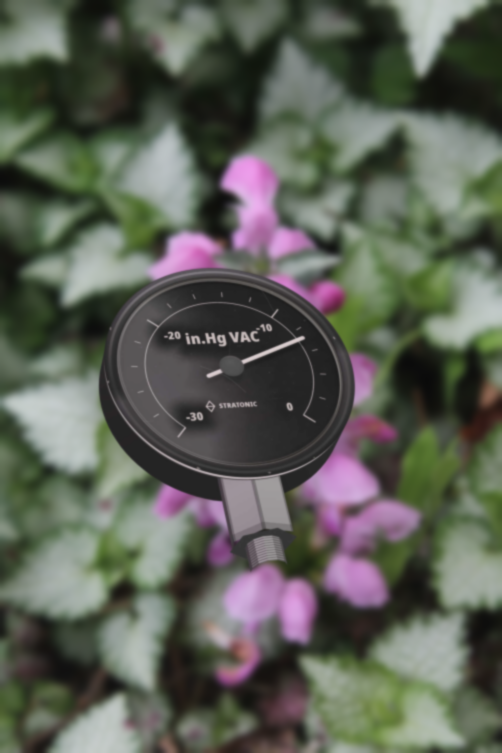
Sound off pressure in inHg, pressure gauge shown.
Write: -7 inHg
